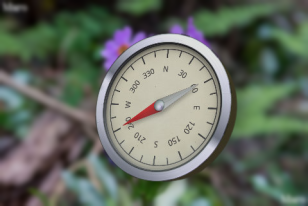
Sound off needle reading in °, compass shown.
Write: 240 °
